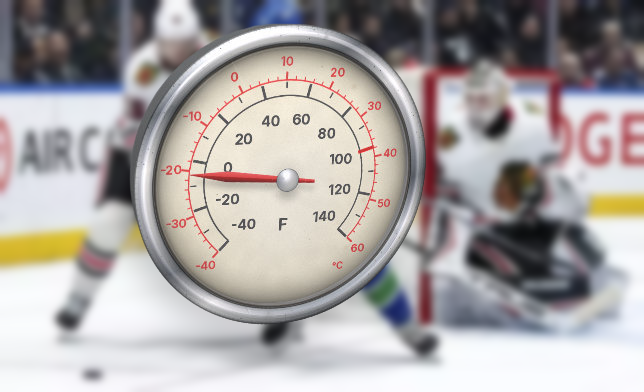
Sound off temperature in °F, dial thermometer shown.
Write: -5 °F
